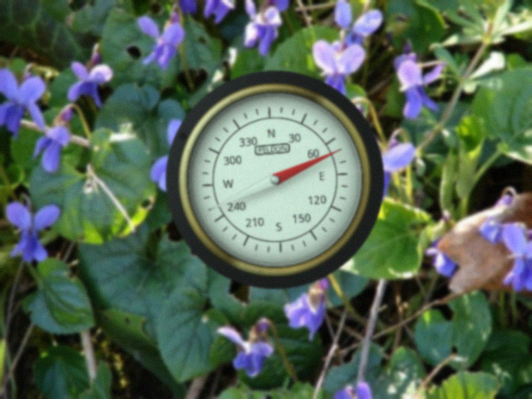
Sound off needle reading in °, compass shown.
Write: 70 °
